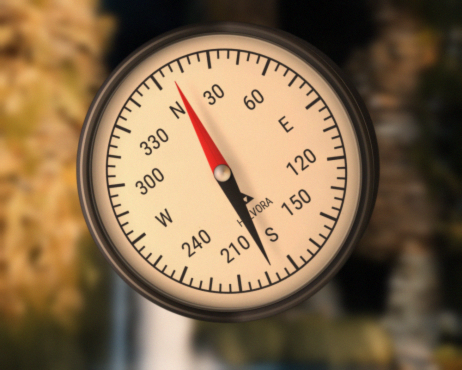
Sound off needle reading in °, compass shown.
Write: 10 °
